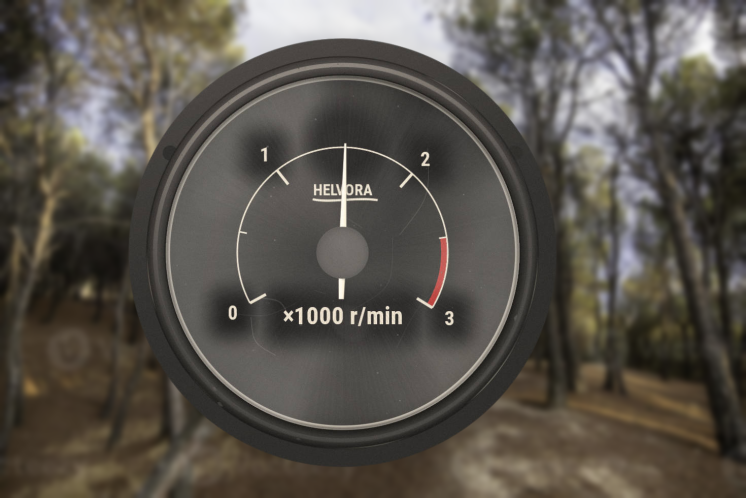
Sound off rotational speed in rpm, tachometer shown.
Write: 1500 rpm
